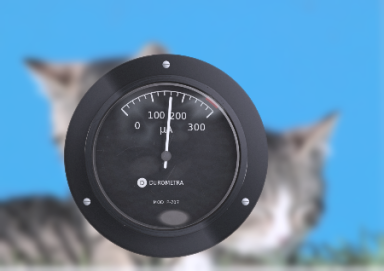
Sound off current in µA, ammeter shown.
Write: 160 µA
